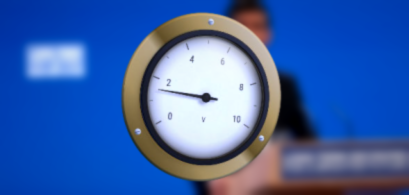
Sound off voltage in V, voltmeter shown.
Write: 1.5 V
